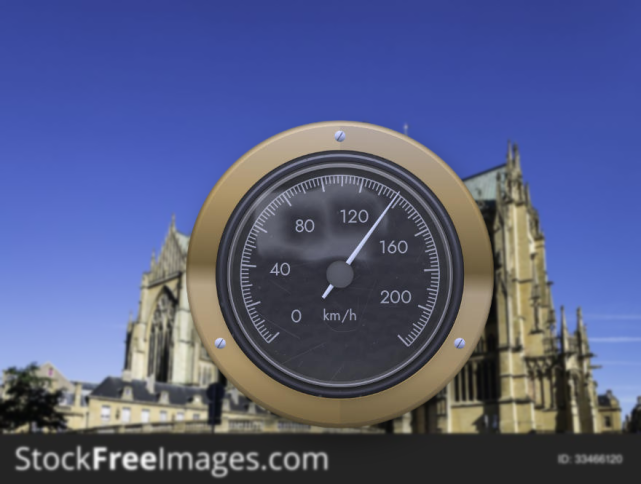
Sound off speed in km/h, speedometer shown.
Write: 138 km/h
